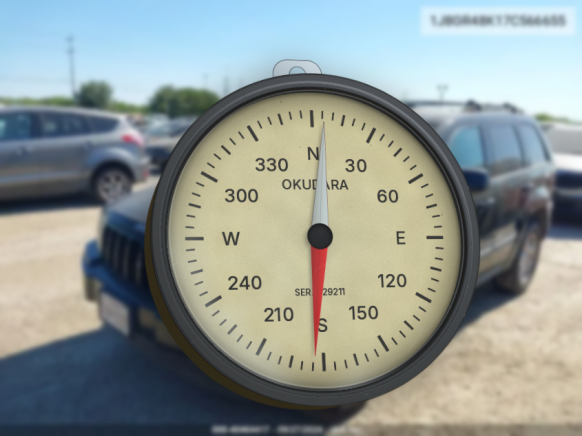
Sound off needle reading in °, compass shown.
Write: 185 °
